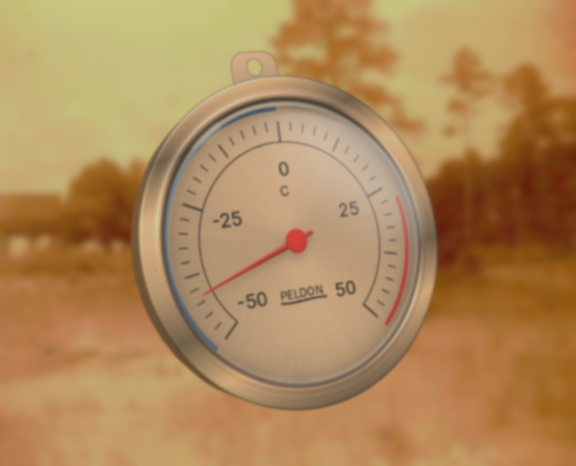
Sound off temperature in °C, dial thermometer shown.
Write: -41.25 °C
